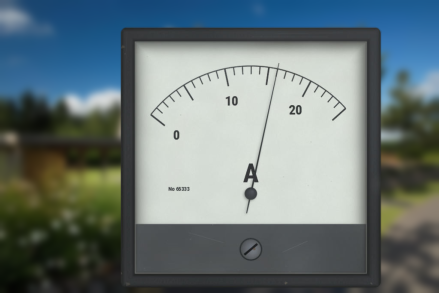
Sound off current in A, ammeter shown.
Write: 16 A
